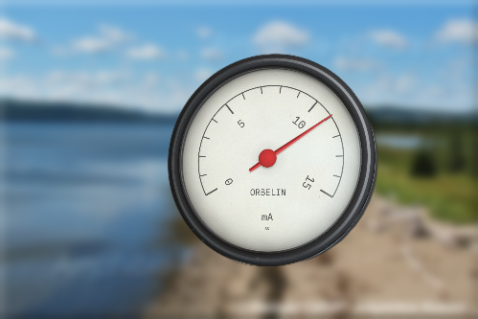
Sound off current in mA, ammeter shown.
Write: 11 mA
